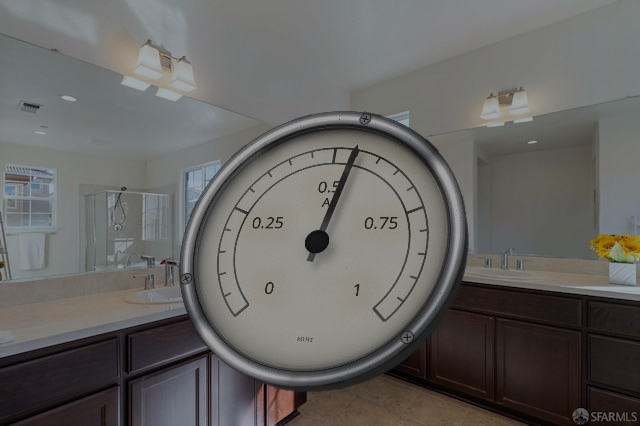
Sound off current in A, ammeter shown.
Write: 0.55 A
